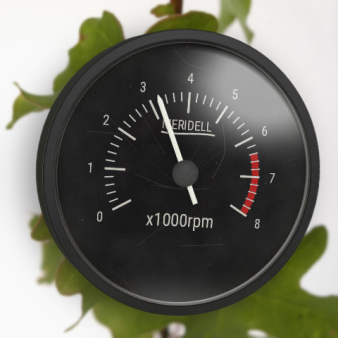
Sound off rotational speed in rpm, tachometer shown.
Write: 3200 rpm
